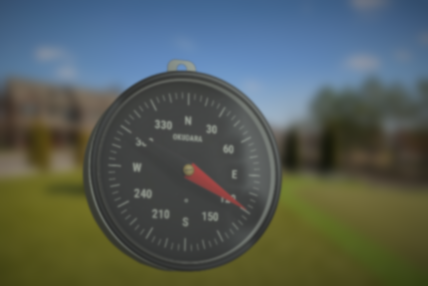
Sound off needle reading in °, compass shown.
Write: 120 °
